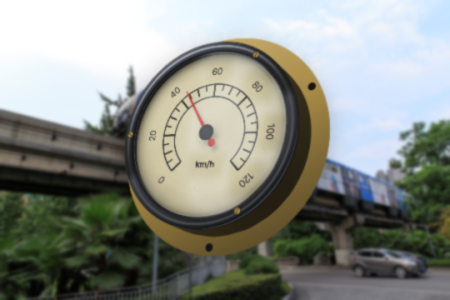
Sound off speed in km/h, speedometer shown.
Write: 45 km/h
